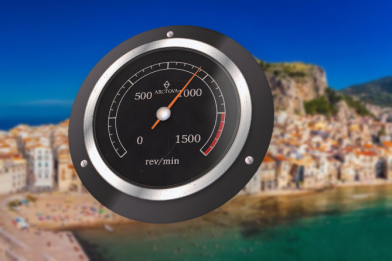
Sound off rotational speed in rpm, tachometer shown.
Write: 950 rpm
